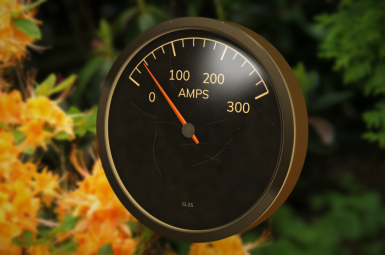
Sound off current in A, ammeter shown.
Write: 40 A
